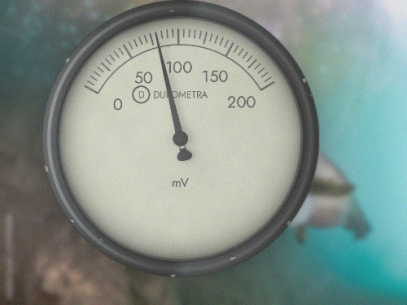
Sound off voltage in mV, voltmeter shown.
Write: 80 mV
